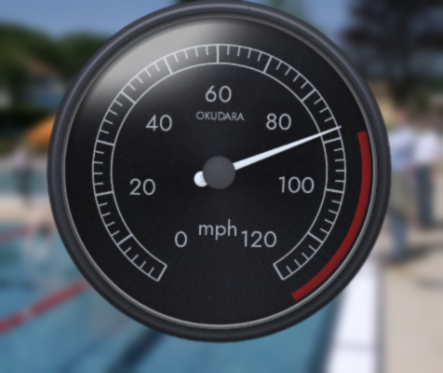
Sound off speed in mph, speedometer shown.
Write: 88 mph
